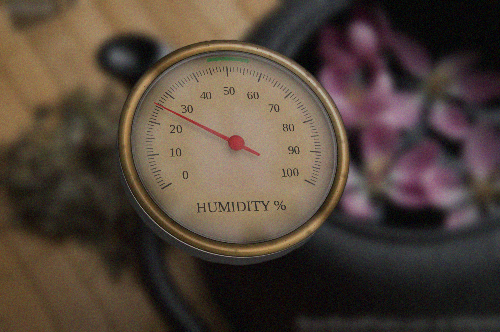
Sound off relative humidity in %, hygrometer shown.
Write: 25 %
